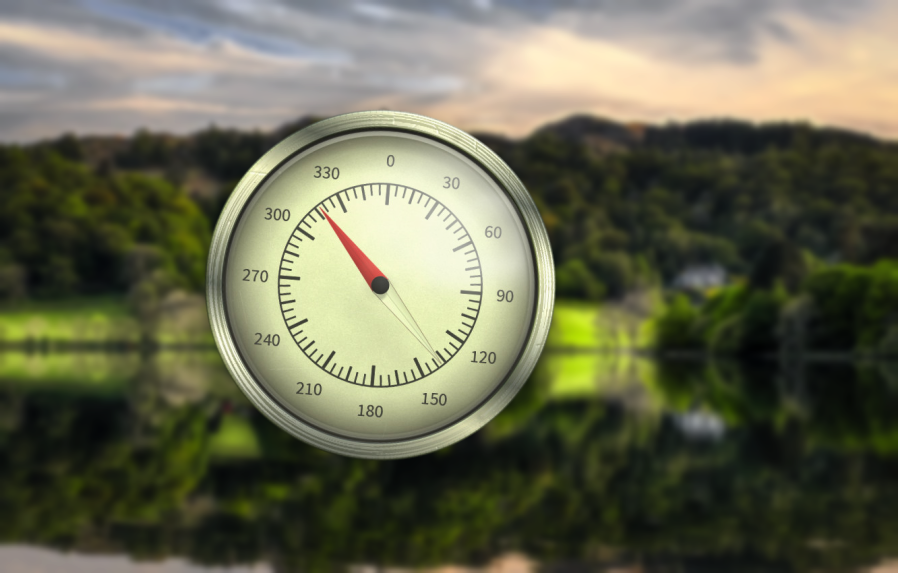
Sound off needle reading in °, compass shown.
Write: 317.5 °
